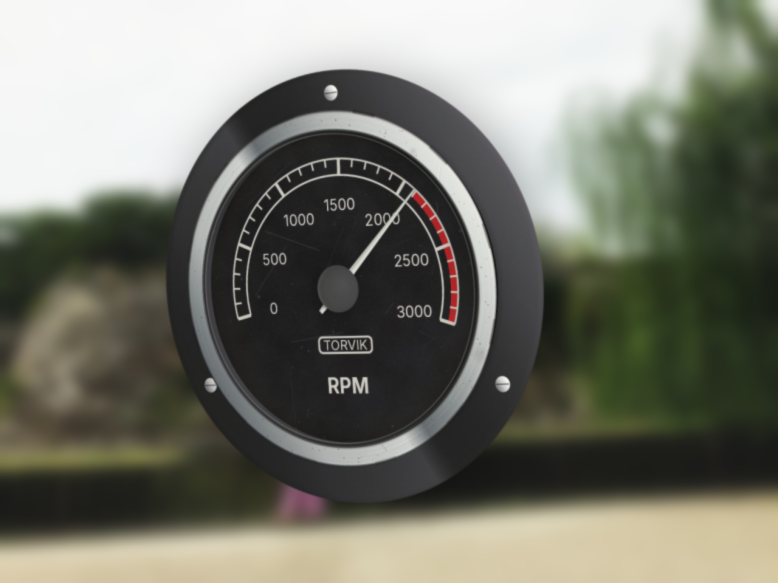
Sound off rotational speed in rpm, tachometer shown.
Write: 2100 rpm
